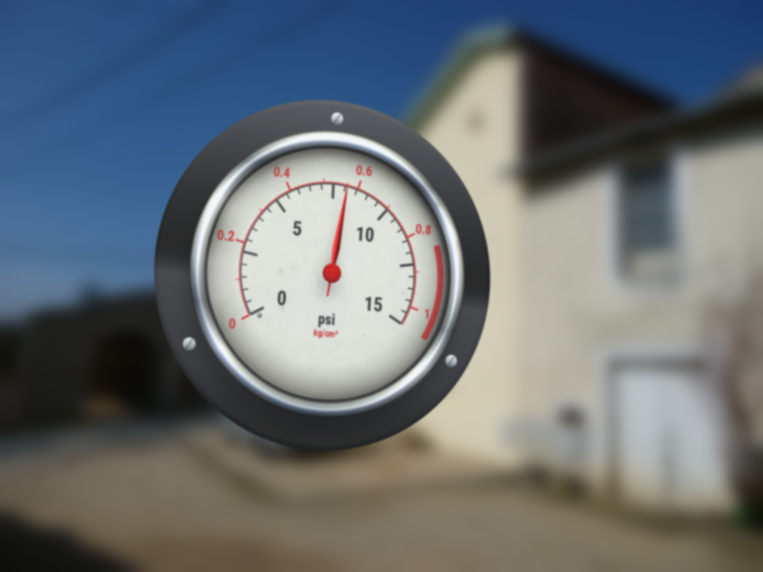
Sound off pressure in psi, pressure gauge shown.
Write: 8 psi
